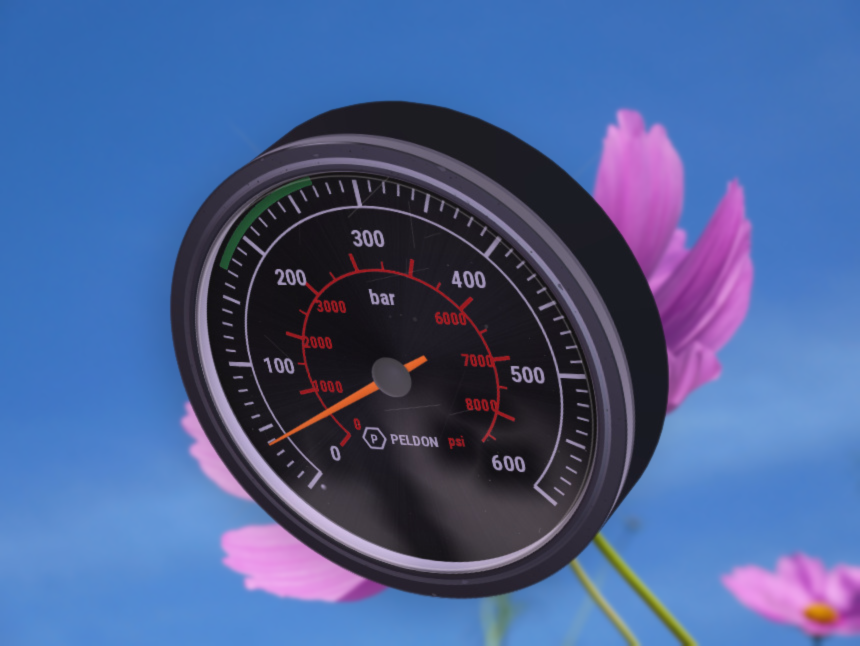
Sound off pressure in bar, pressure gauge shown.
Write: 40 bar
